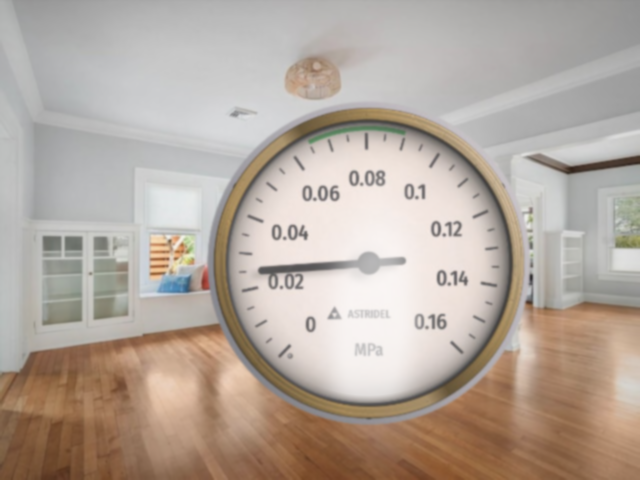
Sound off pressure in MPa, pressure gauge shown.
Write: 0.025 MPa
